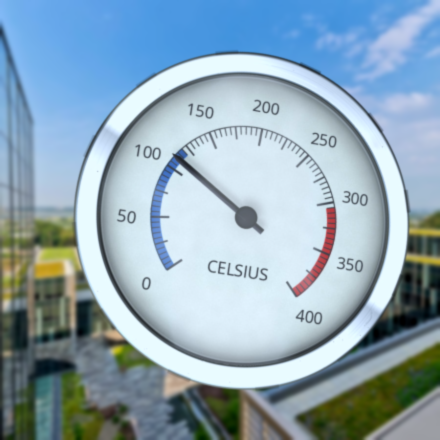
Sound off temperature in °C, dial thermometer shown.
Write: 110 °C
